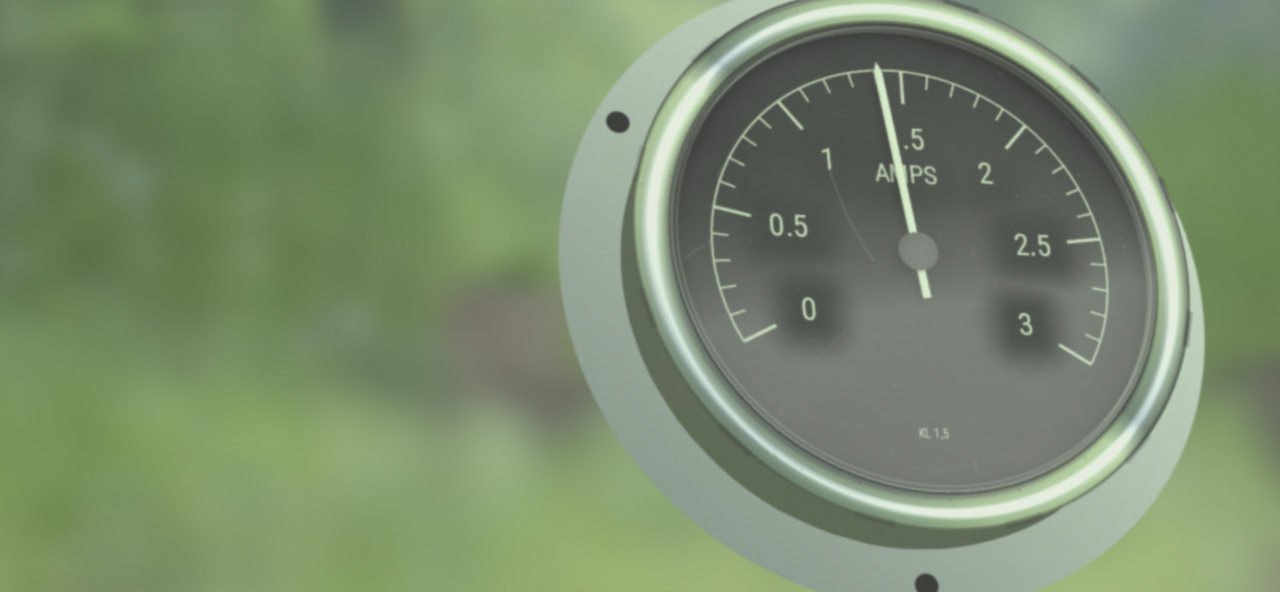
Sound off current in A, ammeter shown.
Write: 1.4 A
